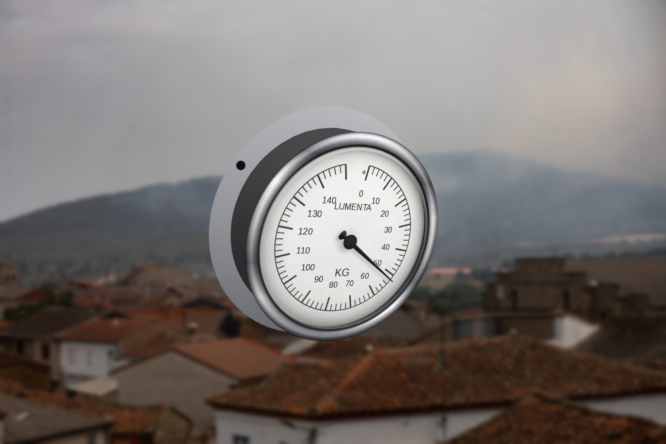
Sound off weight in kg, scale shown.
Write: 52 kg
